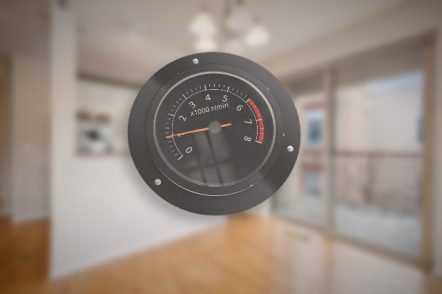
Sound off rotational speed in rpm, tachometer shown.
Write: 1000 rpm
